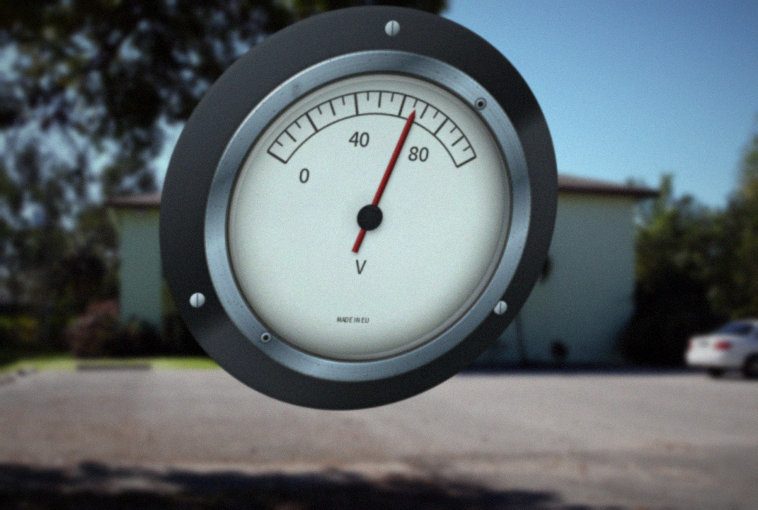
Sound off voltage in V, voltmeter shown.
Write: 65 V
